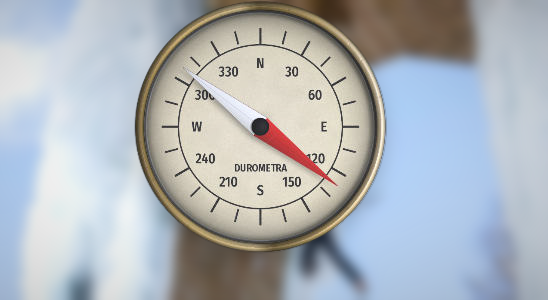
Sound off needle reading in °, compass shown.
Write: 127.5 °
